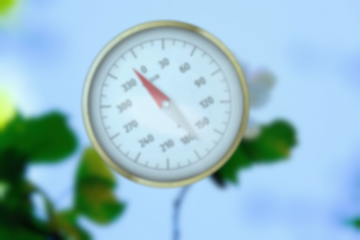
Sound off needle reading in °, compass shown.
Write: 350 °
